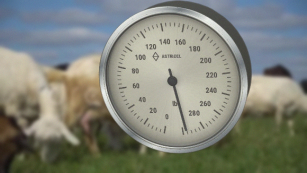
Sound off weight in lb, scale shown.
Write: 296 lb
